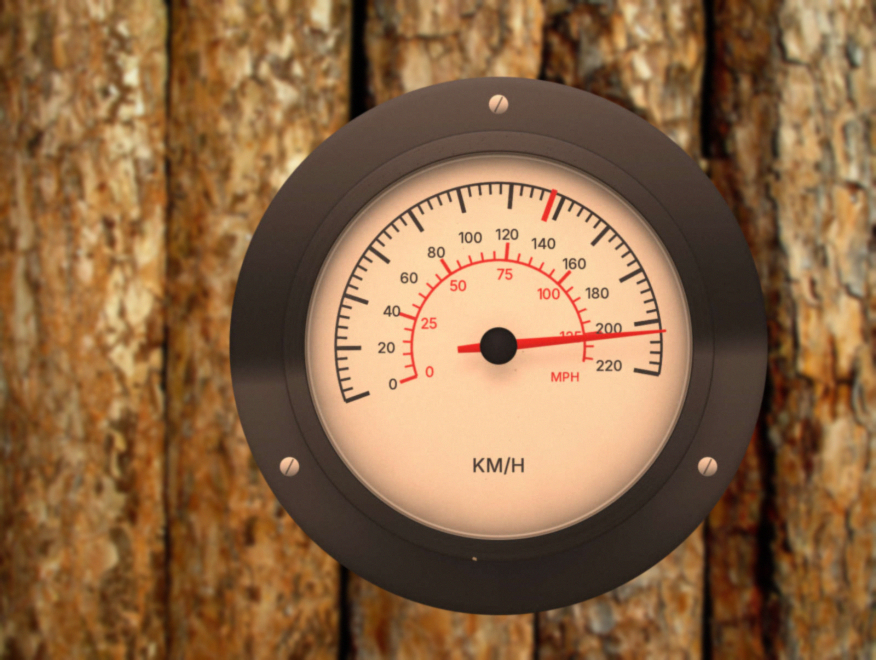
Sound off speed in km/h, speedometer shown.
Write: 204 km/h
